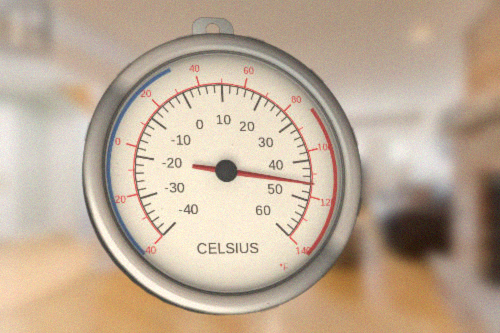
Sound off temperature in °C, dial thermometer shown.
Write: 46 °C
